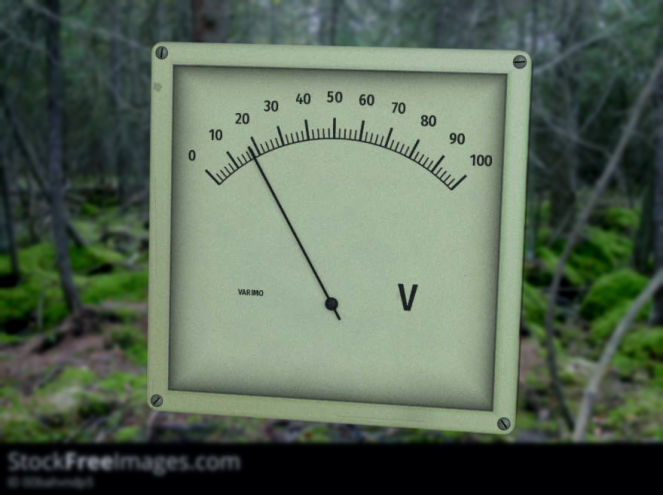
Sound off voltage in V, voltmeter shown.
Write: 18 V
